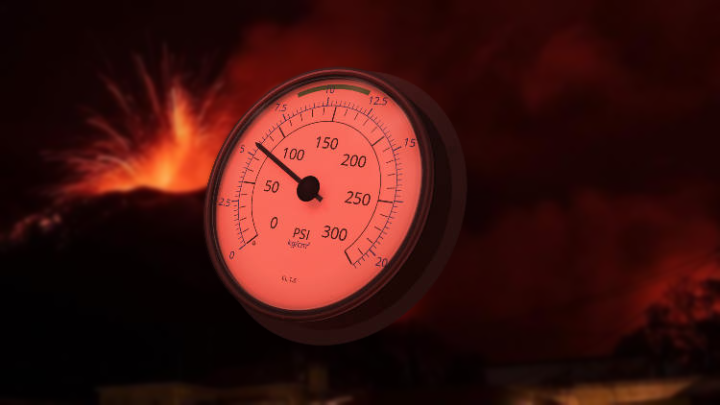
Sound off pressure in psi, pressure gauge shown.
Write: 80 psi
